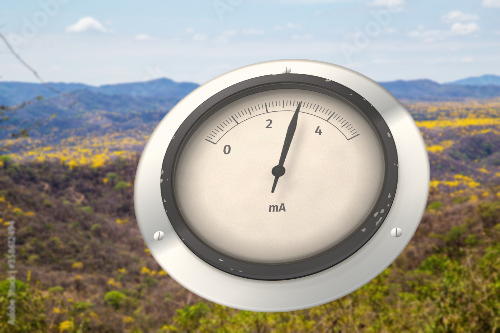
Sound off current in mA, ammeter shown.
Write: 3 mA
